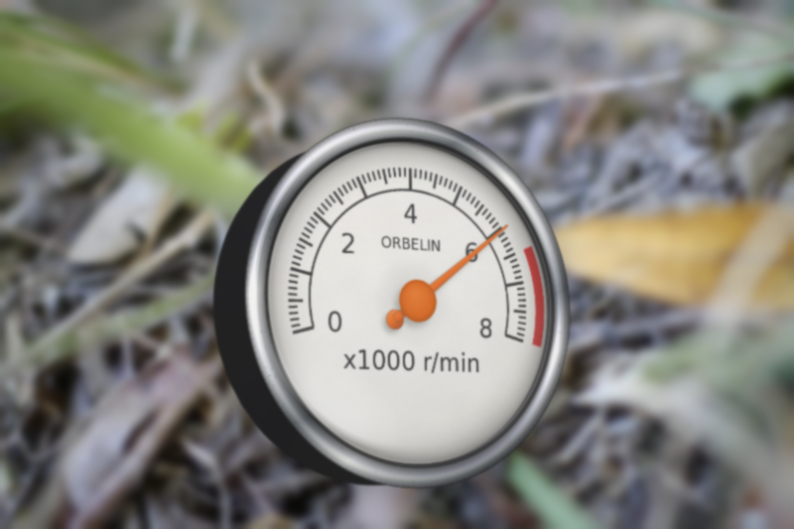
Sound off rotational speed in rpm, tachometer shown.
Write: 6000 rpm
